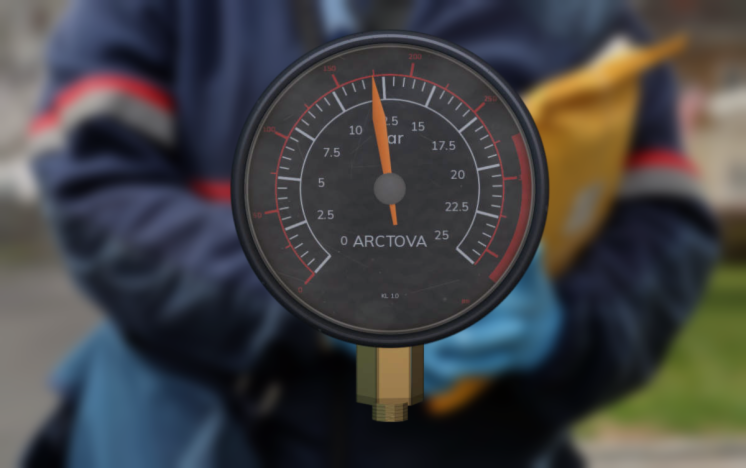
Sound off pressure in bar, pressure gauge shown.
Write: 12 bar
